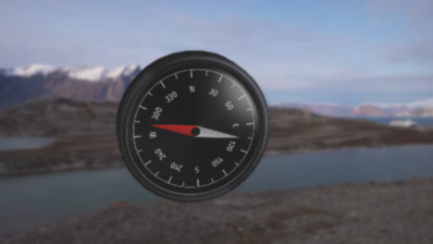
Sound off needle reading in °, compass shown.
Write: 285 °
